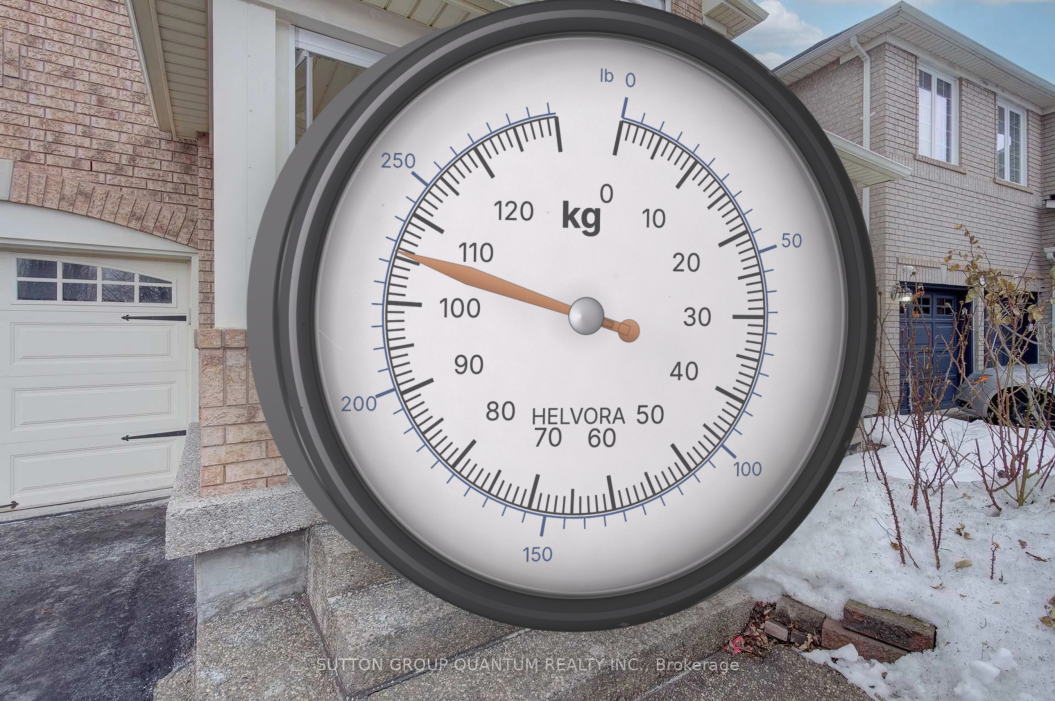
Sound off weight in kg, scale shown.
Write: 105.5 kg
